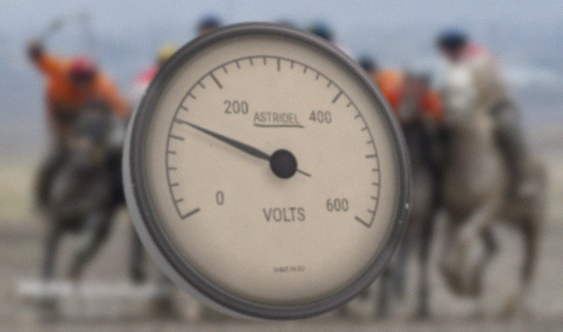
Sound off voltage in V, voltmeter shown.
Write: 120 V
